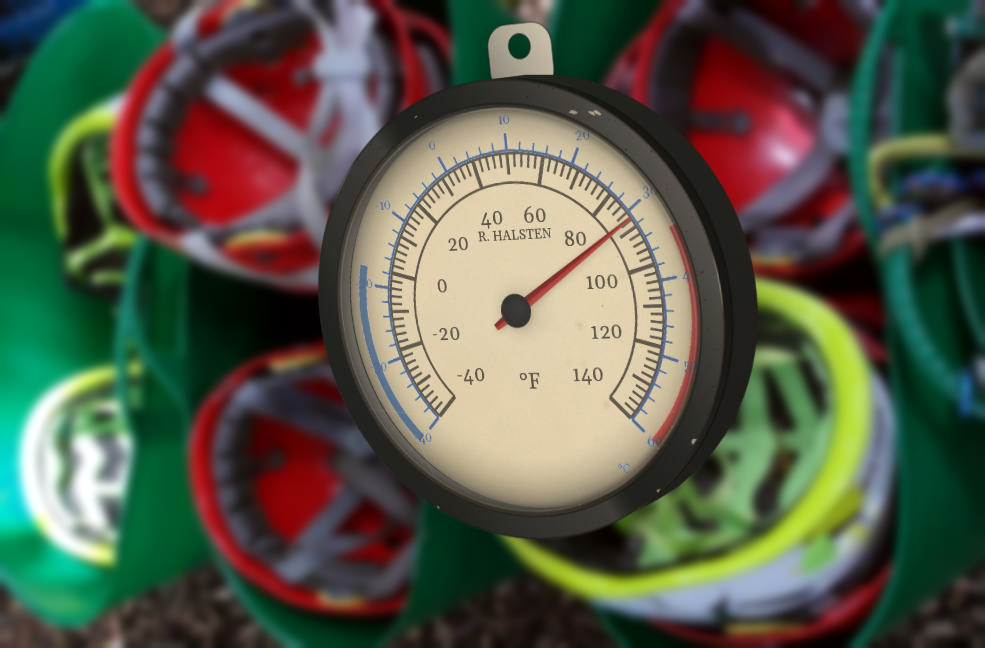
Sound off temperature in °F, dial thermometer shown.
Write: 88 °F
